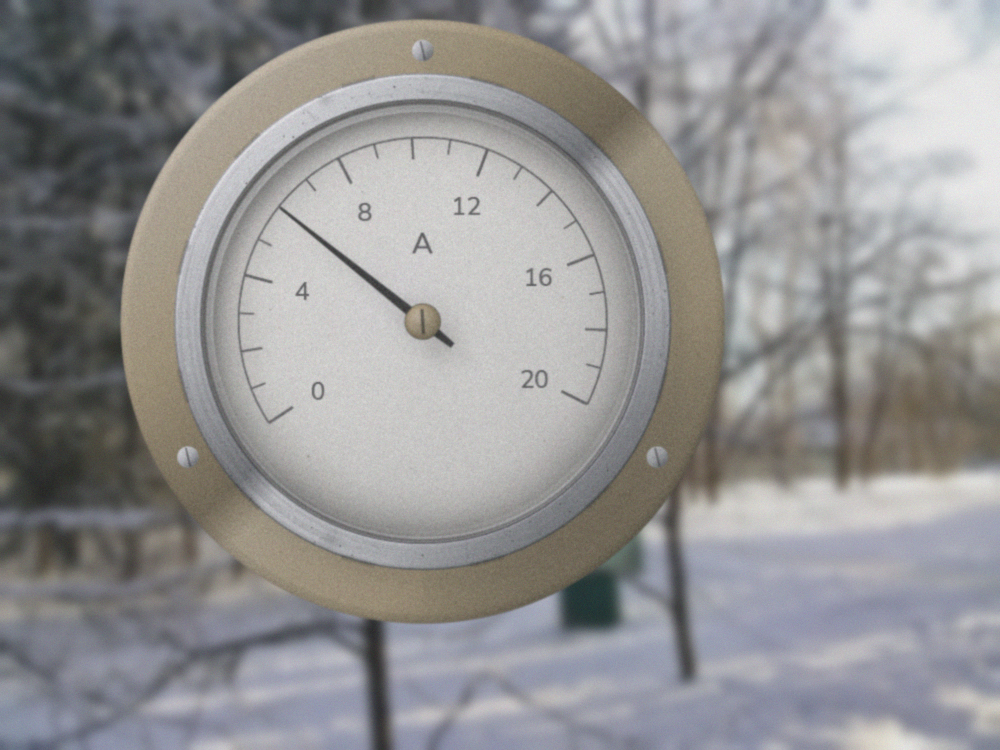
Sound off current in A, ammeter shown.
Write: 6 A
